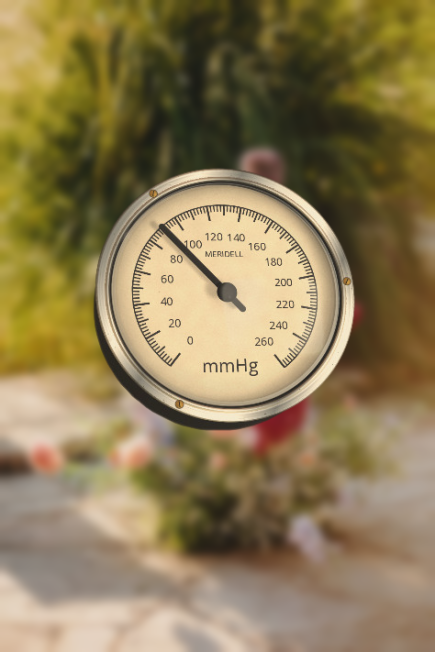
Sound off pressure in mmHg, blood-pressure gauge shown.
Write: 90 mmHg
